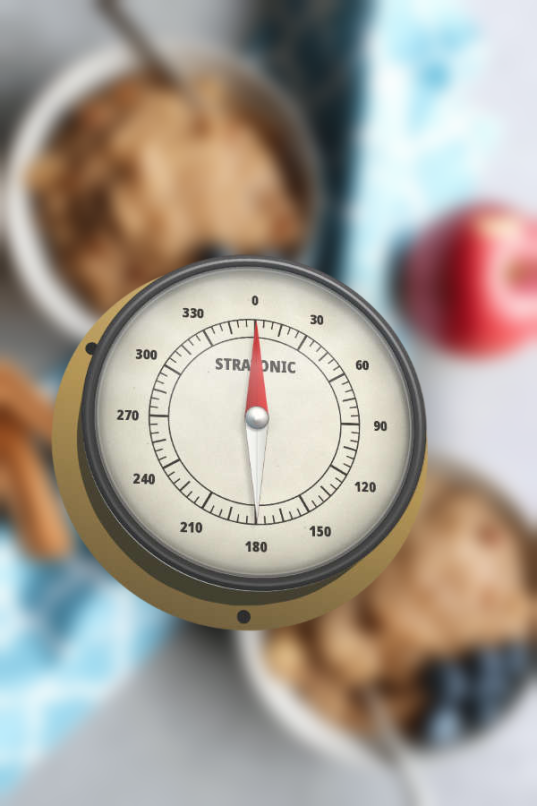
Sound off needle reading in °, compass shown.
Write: 0 °
